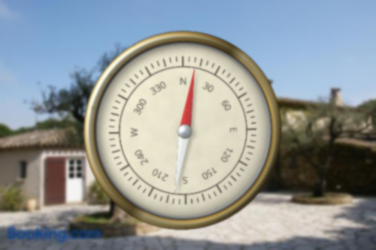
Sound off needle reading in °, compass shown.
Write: 10 °
